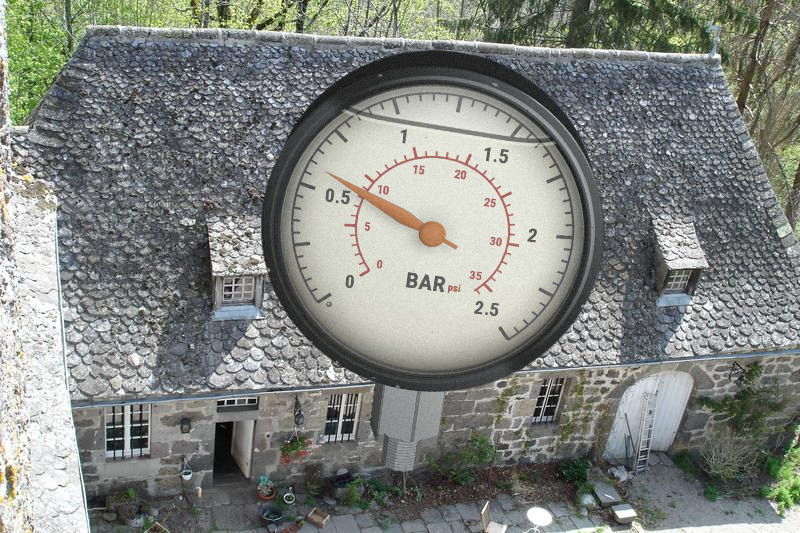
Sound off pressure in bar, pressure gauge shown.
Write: 0.6 bar
